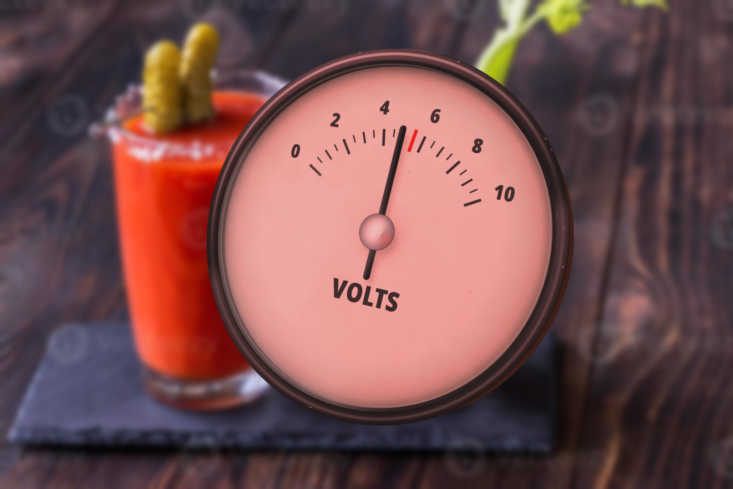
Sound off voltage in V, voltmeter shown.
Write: 5 V
